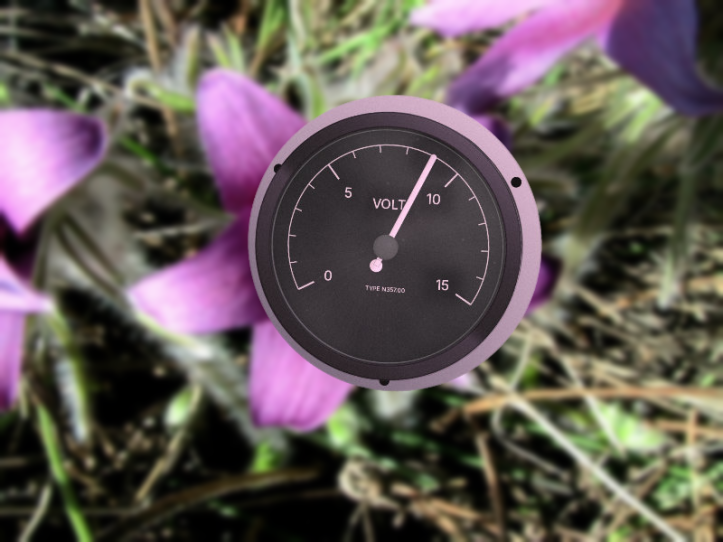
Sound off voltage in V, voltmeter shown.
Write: 9 V
